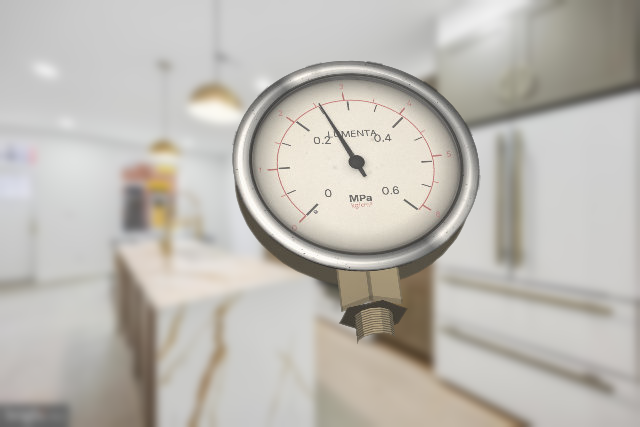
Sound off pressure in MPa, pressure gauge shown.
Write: 0.25 MPa
